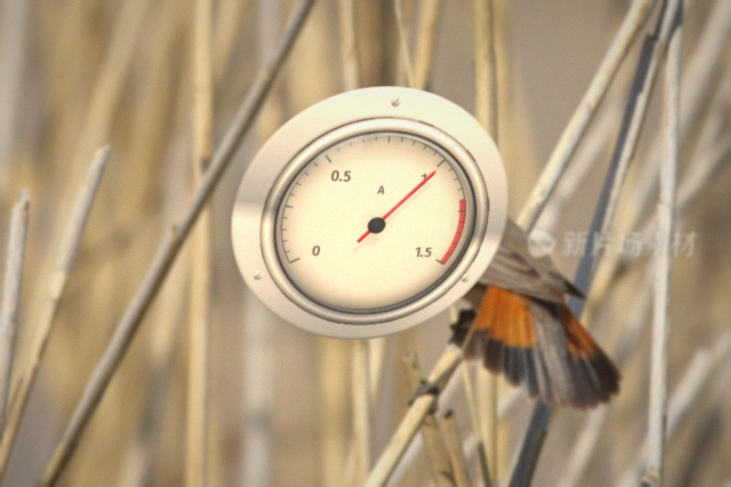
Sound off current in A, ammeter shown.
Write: 1 A
